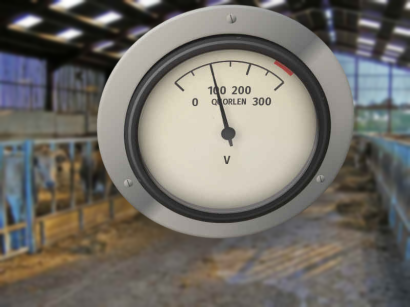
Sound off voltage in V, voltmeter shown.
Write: 100 V
